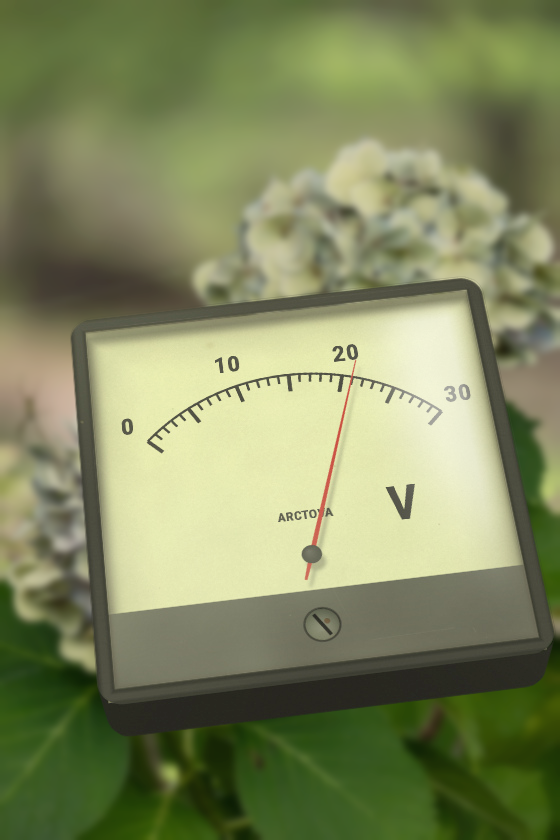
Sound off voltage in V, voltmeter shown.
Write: 21 V
